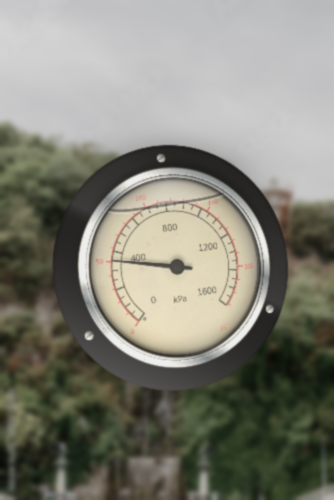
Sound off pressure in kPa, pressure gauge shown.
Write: 350 kPa
